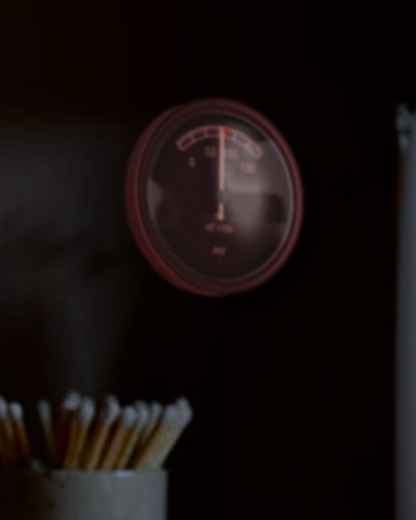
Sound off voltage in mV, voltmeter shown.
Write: 75 mV
